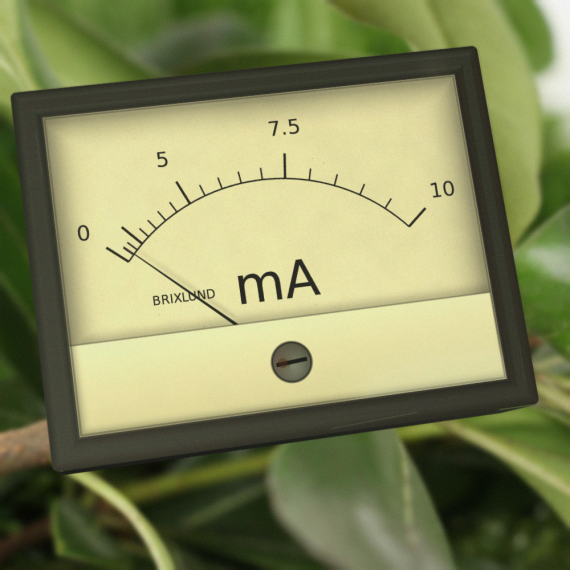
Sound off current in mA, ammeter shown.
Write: 1.5 mA
